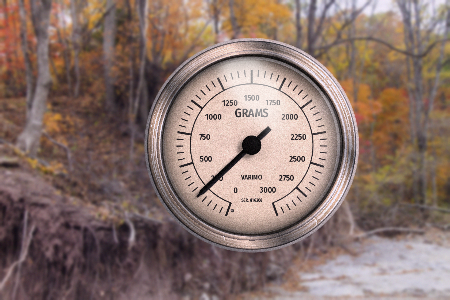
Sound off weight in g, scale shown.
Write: 250 g
